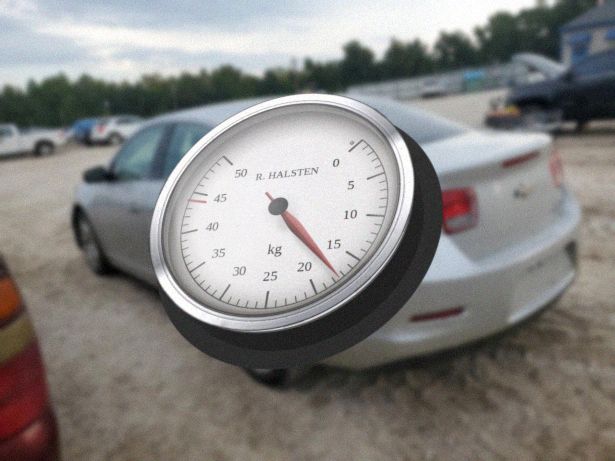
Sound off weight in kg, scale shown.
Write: 17.5 kg
